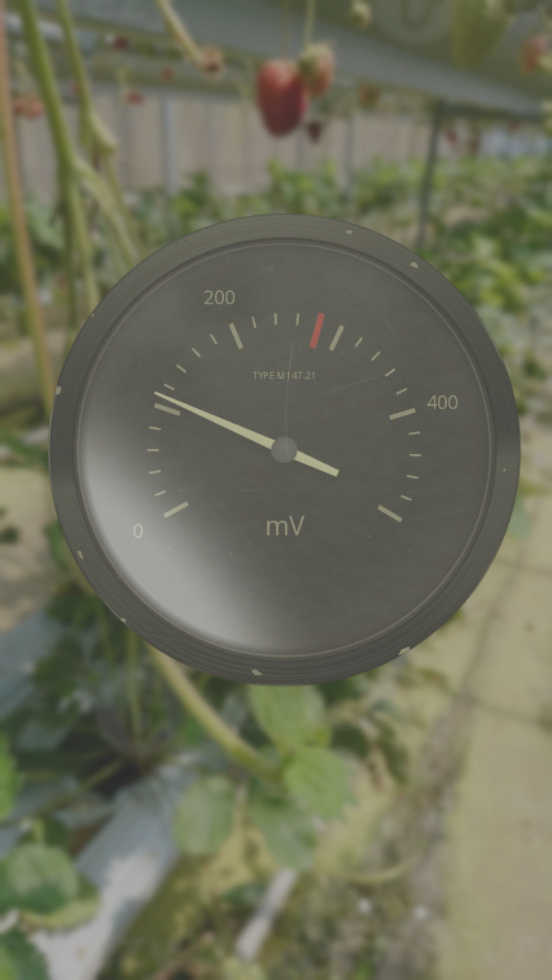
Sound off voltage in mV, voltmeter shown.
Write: 110 mV
